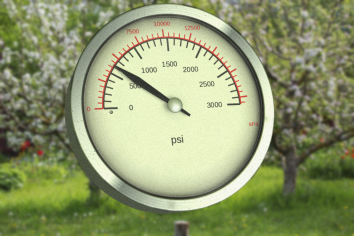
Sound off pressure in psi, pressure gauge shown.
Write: 600 psi
